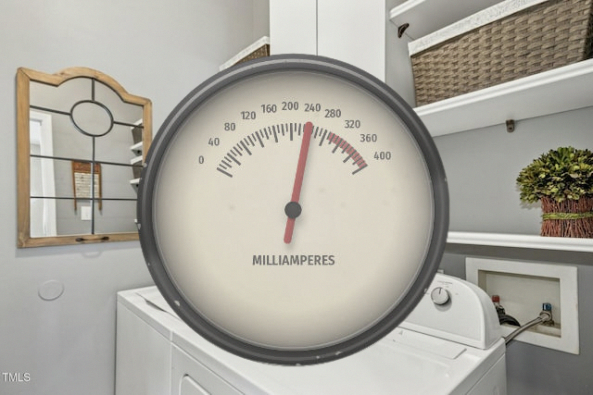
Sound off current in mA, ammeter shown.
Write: 240 mA
